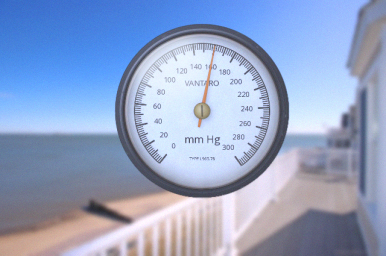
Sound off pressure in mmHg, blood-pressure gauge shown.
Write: 160 mmHg
